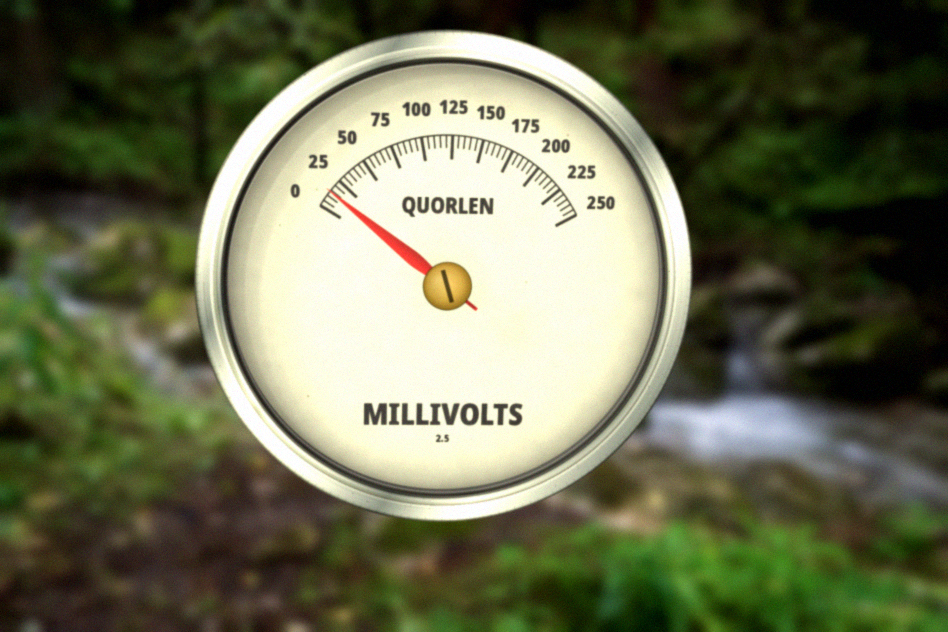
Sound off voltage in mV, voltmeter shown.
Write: 15 mV
